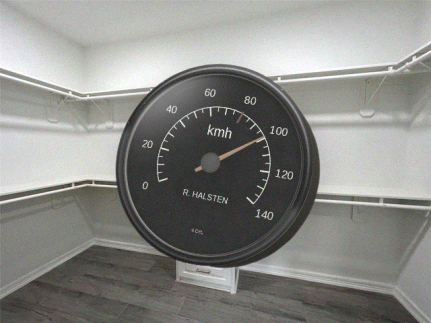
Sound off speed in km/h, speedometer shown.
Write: 100 km/h
